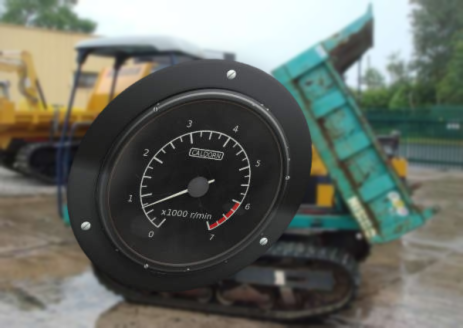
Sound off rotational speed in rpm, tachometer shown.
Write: 750 rpm
